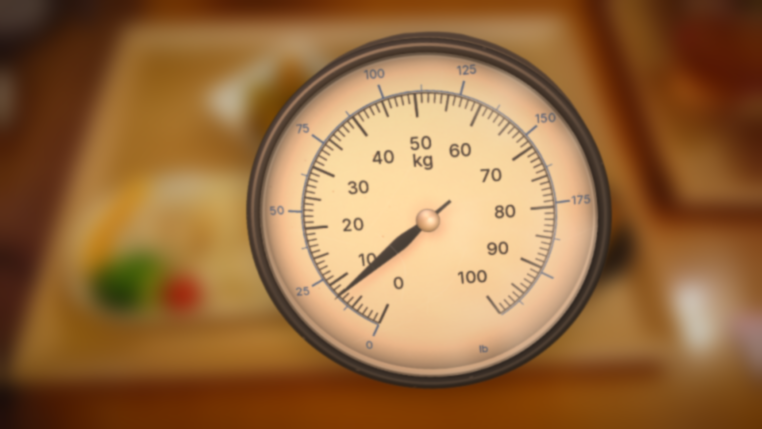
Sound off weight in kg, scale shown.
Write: 8 kg
